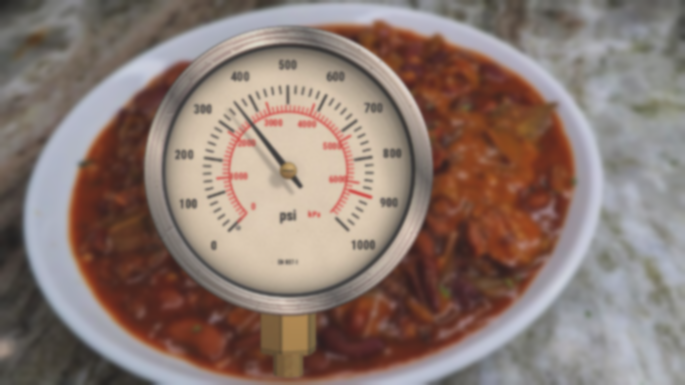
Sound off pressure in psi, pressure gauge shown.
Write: 360 psi
